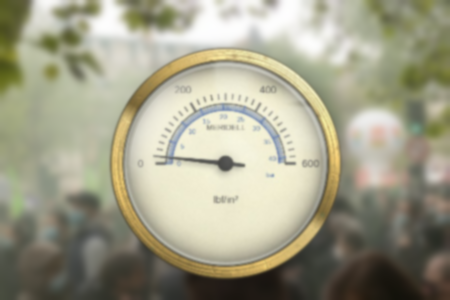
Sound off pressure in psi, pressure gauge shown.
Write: 20 psi
